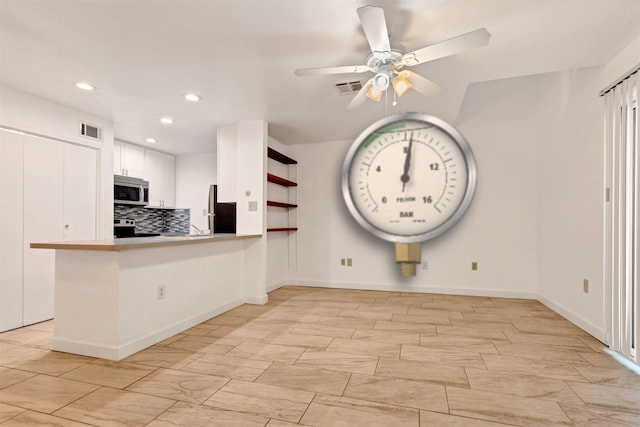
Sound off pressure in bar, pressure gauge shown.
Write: 8.5 bar
